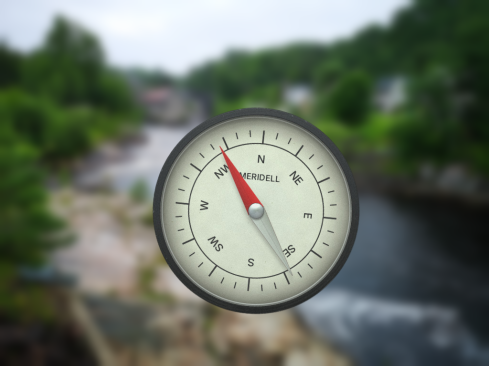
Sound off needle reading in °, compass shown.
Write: 325 °
